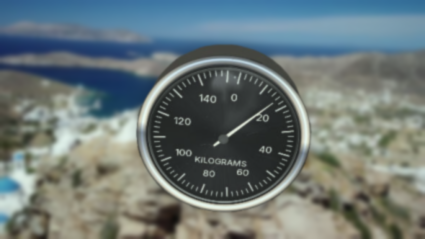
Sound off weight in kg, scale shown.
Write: 16 kg
